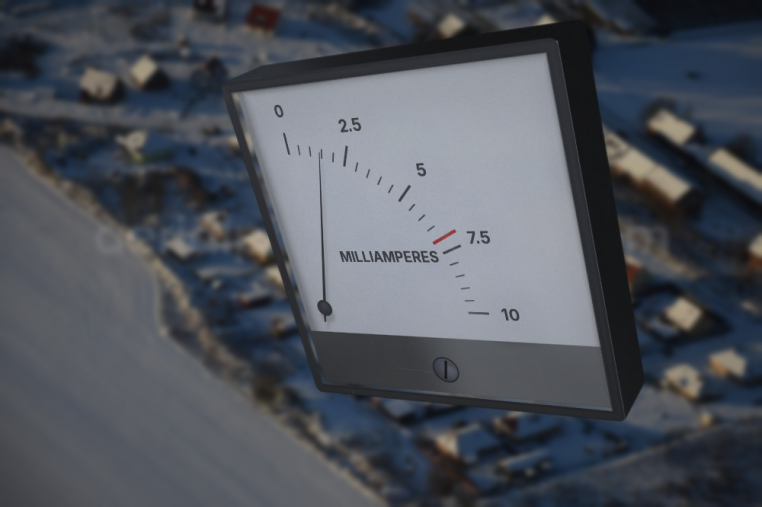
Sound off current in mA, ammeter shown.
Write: 1.5 mA
